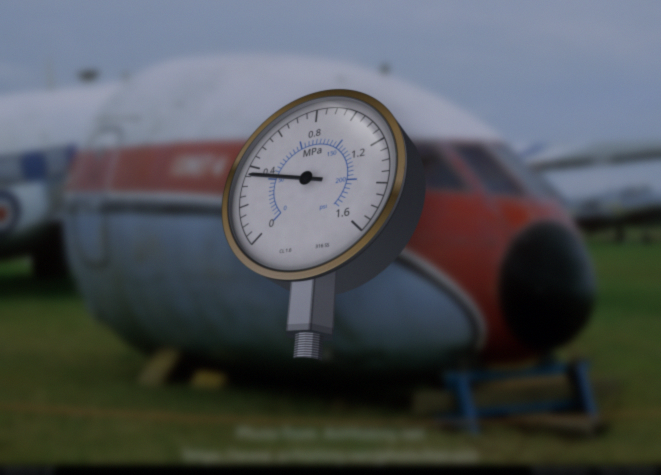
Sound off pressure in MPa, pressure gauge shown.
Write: 0.35 MPa
